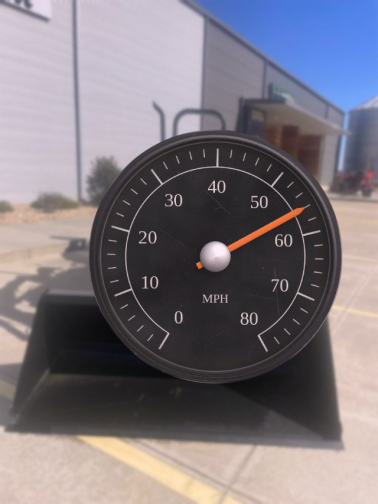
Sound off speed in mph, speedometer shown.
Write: 56 mph
